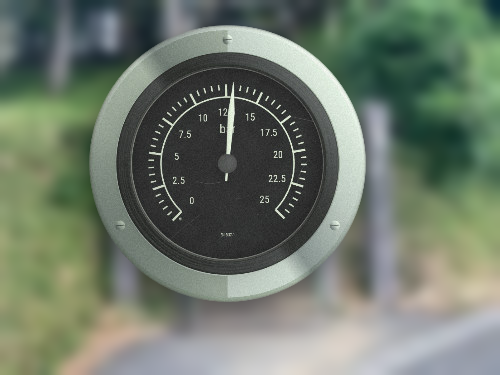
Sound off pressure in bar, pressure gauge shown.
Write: 13 bar
